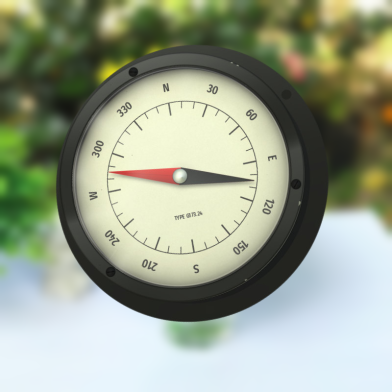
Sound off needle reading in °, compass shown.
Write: 285 °
